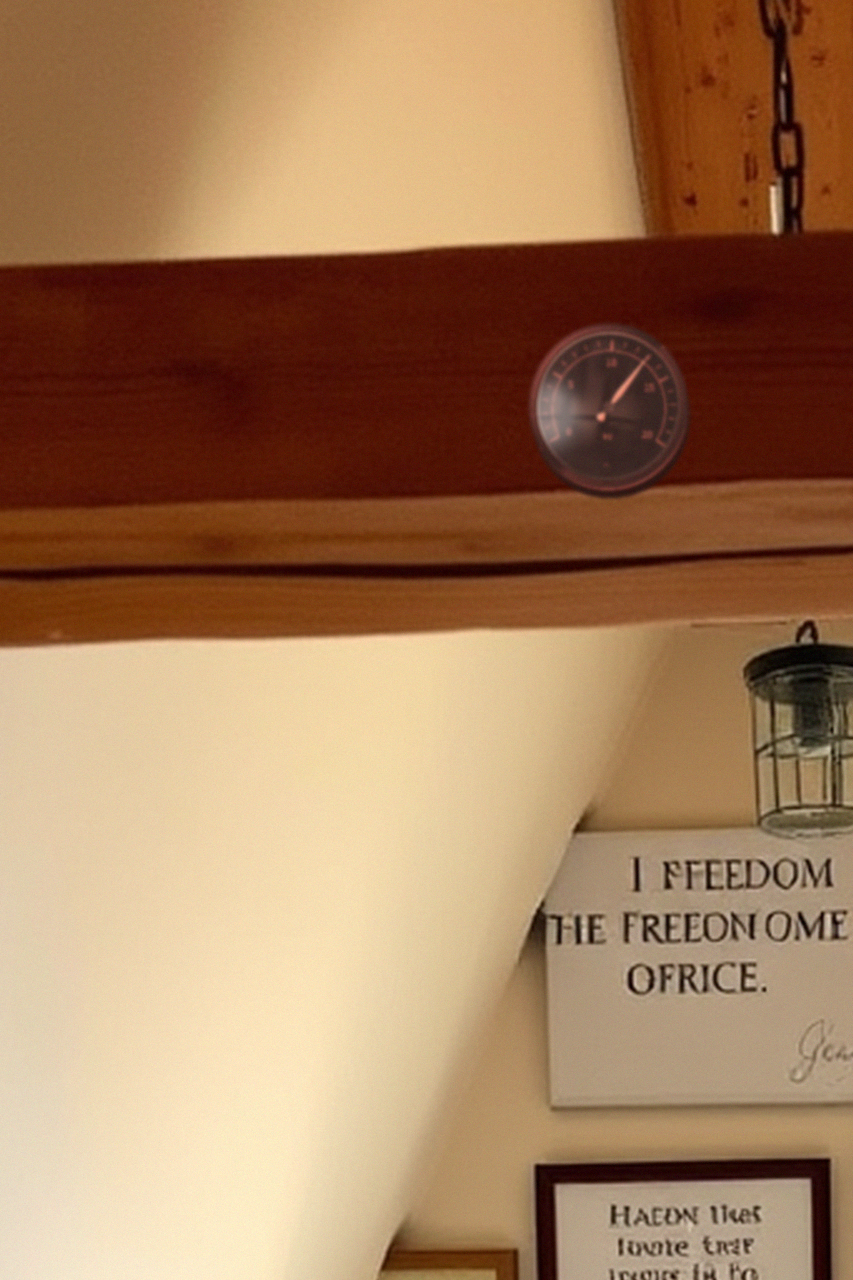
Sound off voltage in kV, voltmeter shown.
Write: 13 kV
